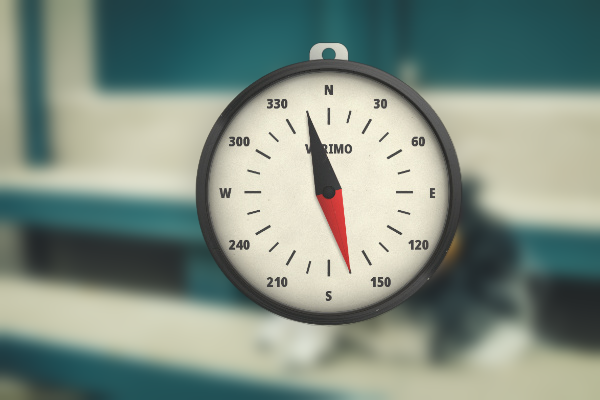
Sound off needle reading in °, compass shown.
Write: 165 °
